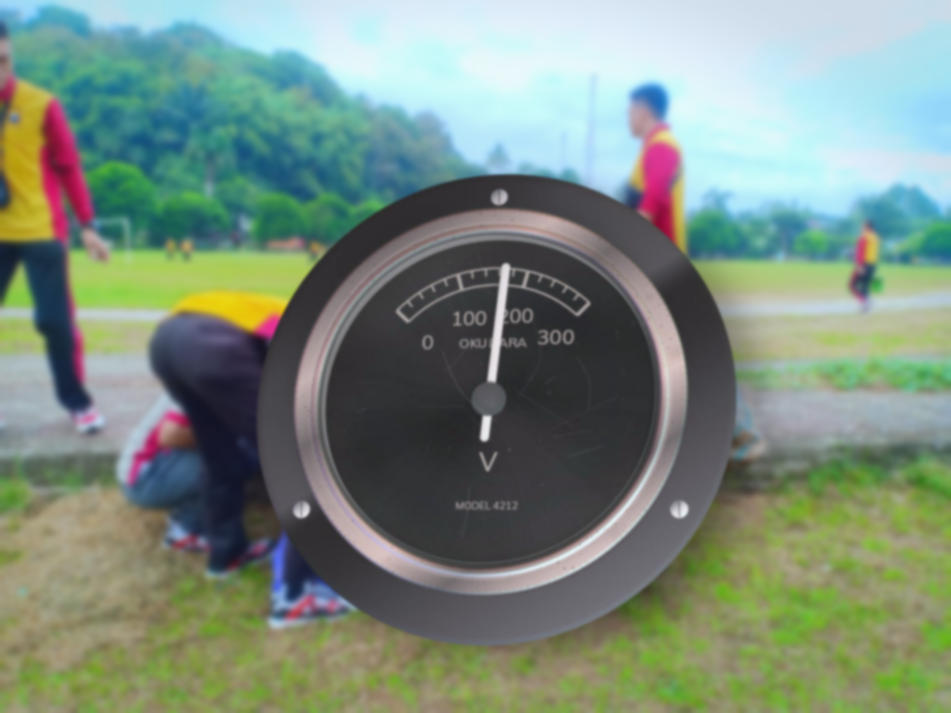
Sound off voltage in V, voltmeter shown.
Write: 170 V
